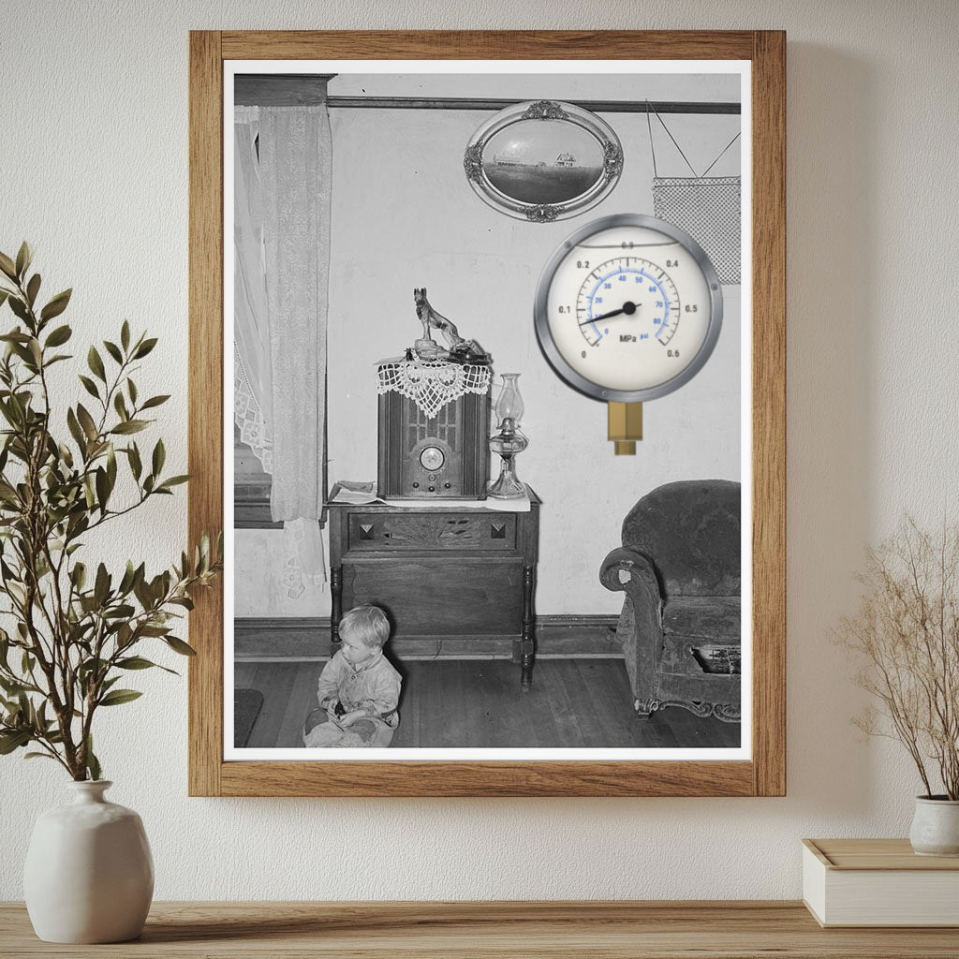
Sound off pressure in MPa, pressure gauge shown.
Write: 0.06 MPa
